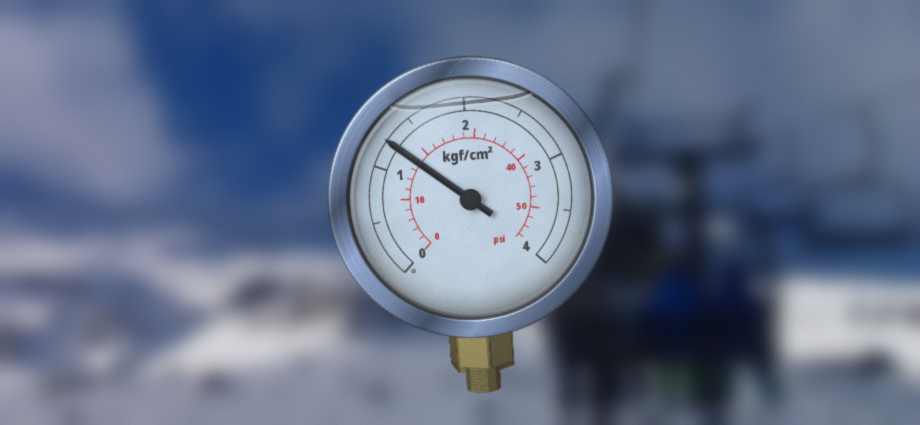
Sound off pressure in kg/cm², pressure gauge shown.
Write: 1.25 kg/cm²
